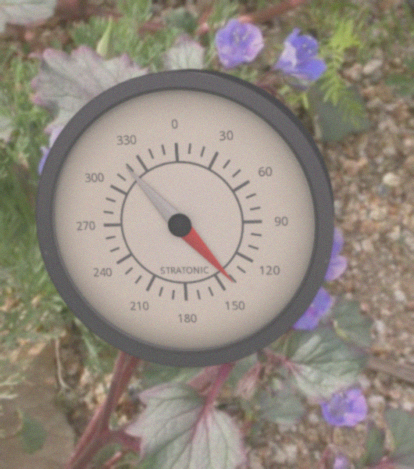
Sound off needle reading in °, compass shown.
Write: 140 °
